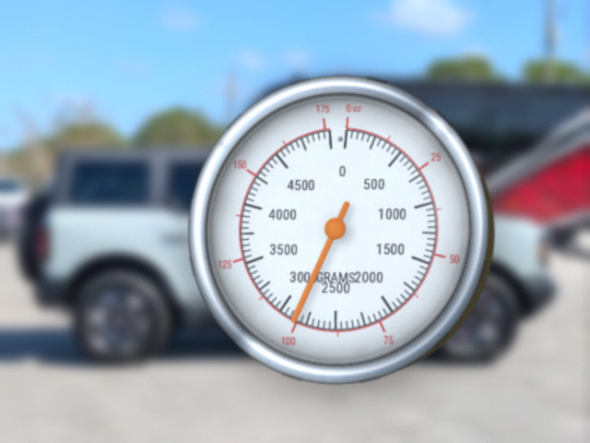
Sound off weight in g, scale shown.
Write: 2850 g
